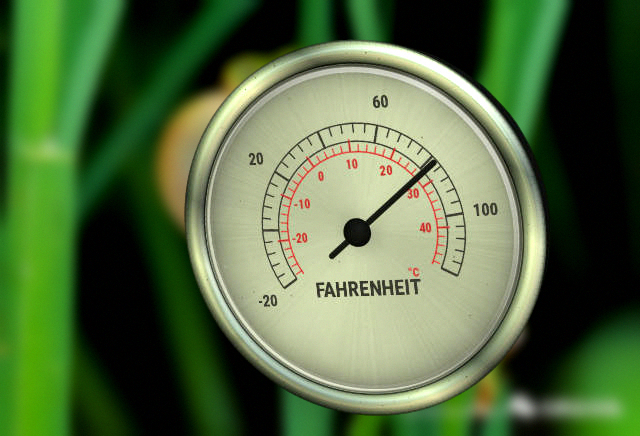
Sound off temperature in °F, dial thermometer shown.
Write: 82 °F
